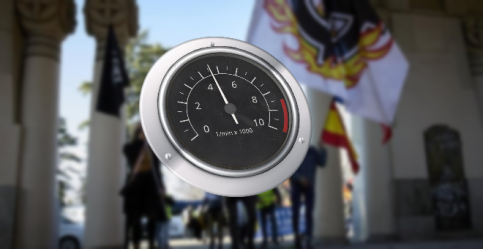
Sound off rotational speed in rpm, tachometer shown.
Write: 4500 rpm
